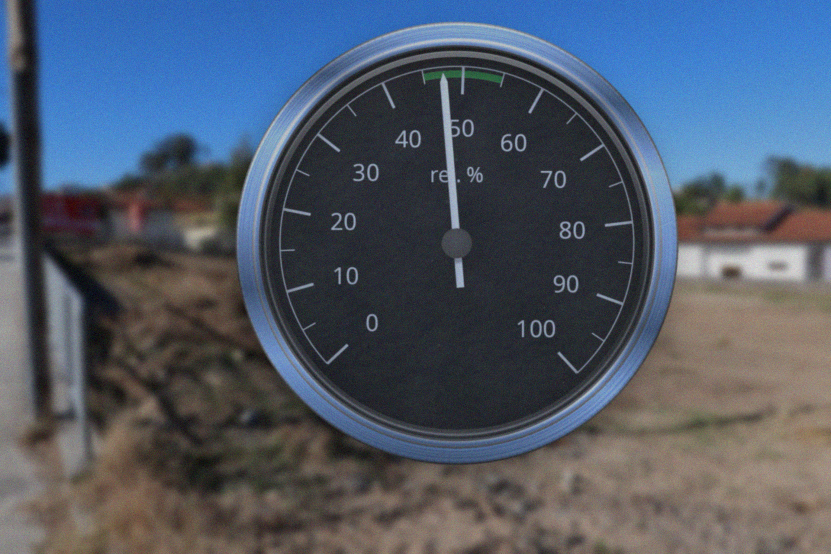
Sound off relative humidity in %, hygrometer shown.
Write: 47.5 %
